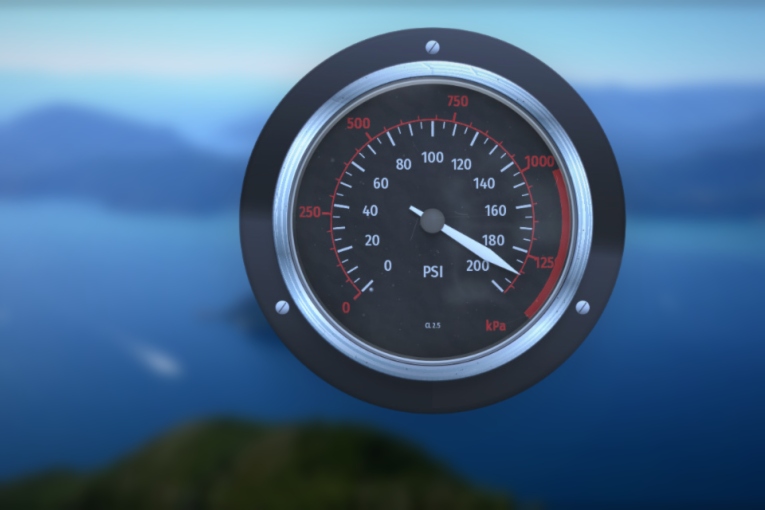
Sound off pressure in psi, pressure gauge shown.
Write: 190 psi
